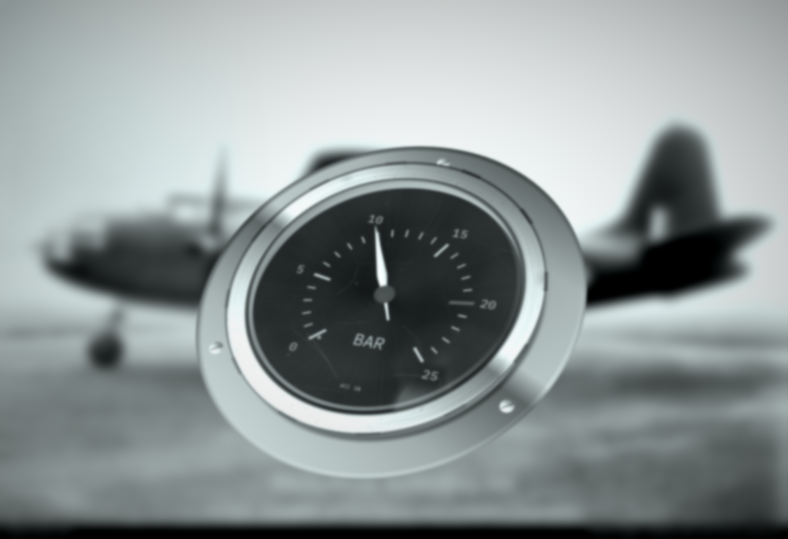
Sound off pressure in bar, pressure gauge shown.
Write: 10 bar
